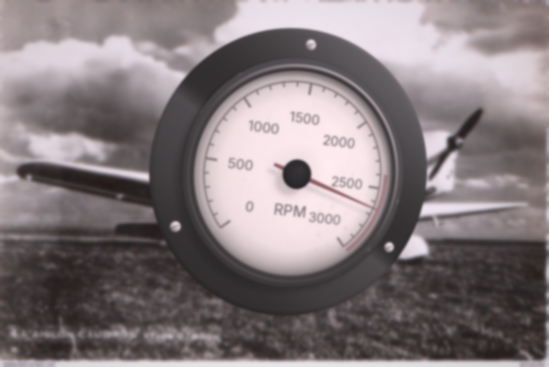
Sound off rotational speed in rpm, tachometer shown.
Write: 2650 rpm
